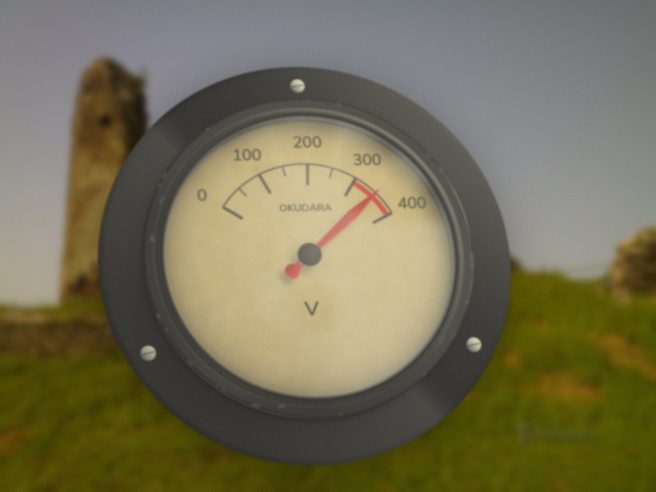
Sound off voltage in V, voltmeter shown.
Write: 350 V
